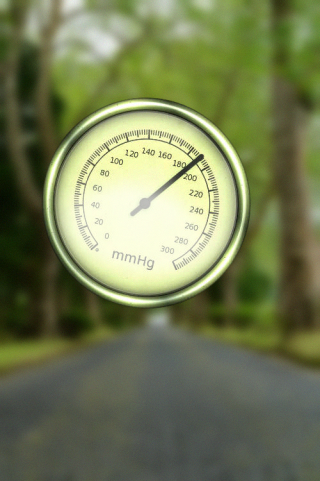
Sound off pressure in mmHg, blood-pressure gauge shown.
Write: 190 mmHg
